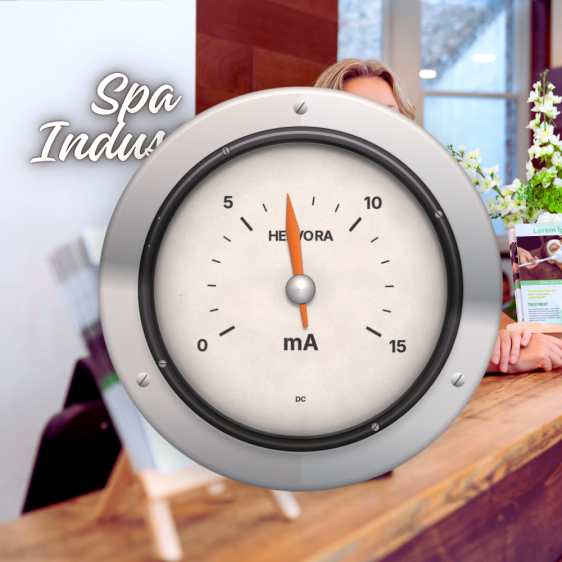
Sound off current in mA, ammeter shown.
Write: 7 mA
